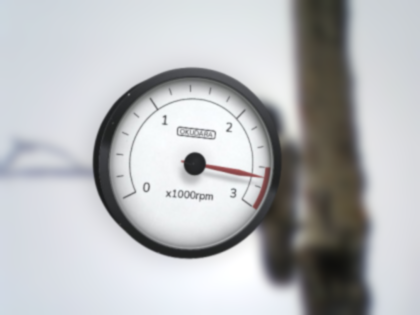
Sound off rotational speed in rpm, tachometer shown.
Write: 2700 rpm
